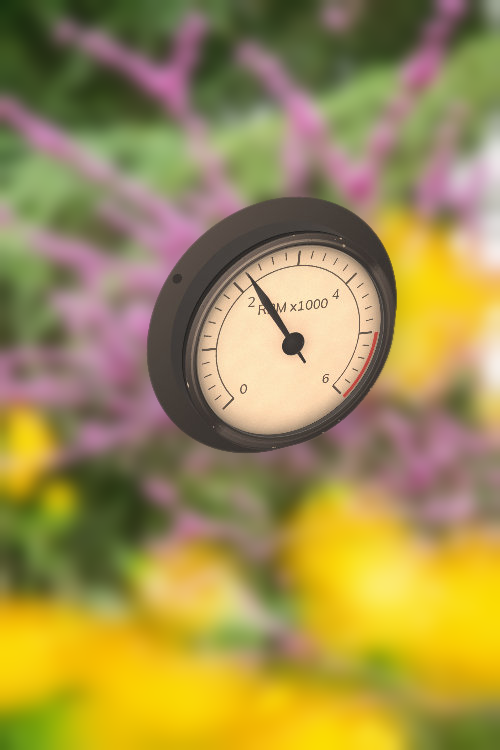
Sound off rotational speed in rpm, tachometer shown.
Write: 2200 rpm
